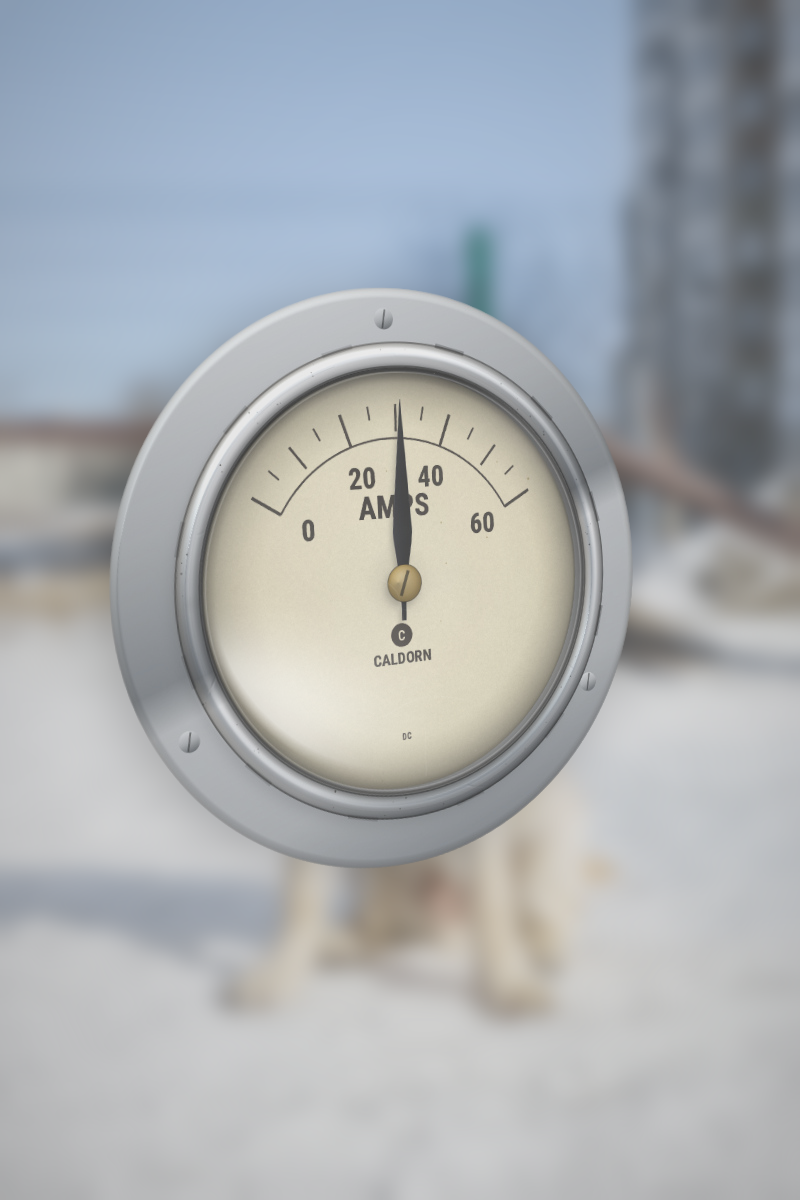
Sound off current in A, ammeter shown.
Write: 30 A
